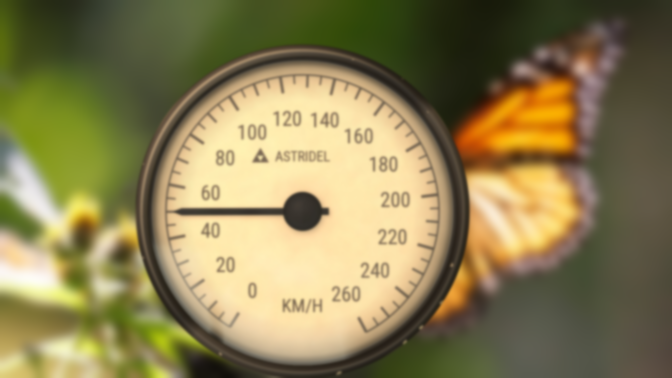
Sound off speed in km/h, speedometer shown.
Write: 50 km/h
